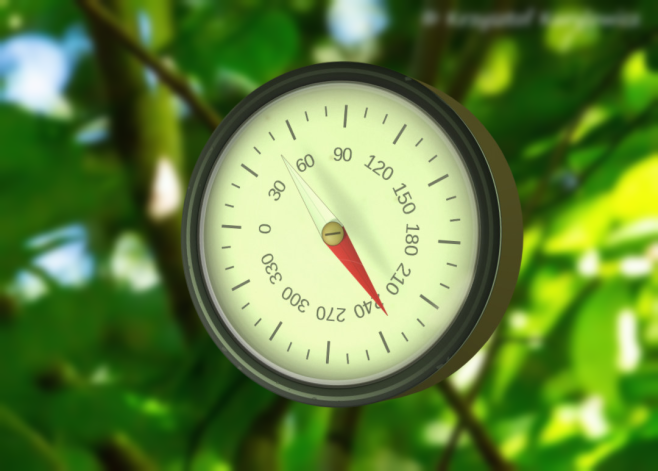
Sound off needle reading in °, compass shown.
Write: 230 °
